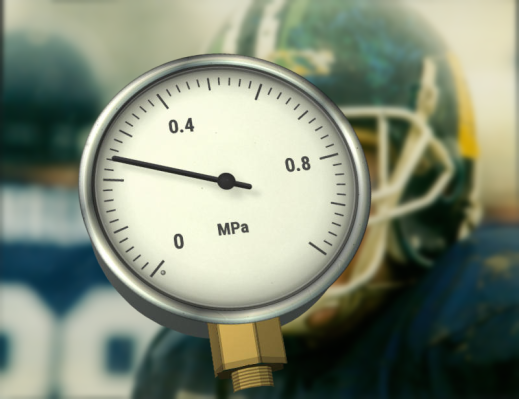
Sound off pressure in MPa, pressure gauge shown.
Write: 0.24 MPa
